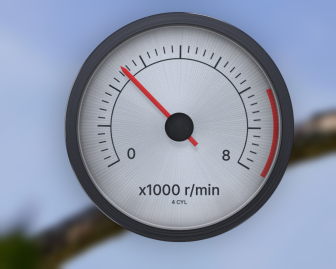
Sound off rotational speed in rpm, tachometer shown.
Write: 2500 rpm
